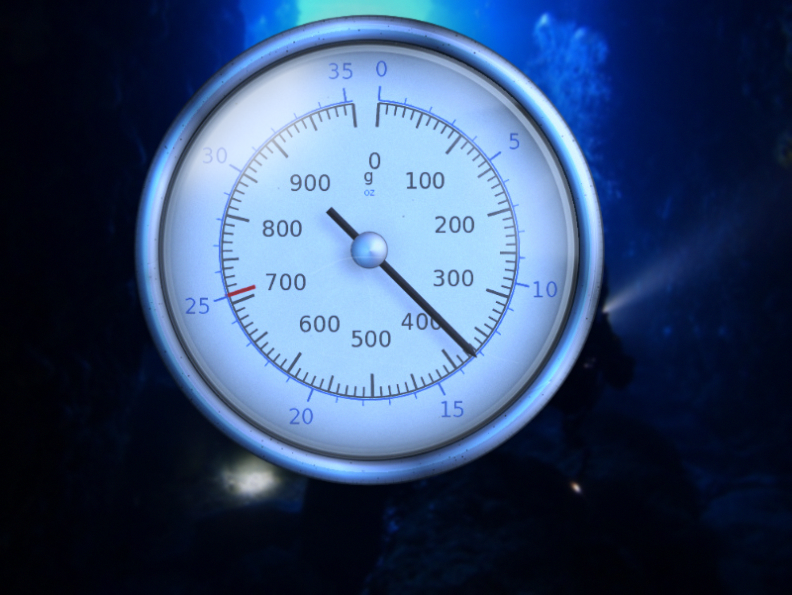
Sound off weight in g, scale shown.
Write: 375 g
